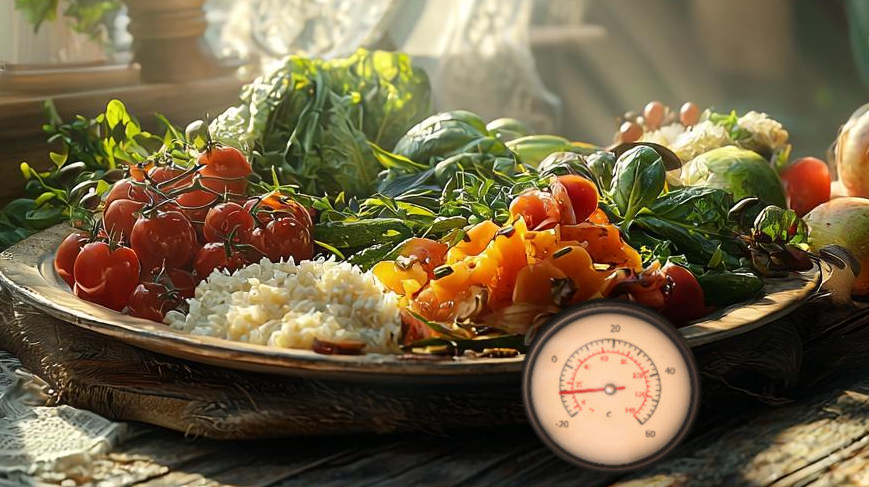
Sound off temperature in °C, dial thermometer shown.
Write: -10 °C
